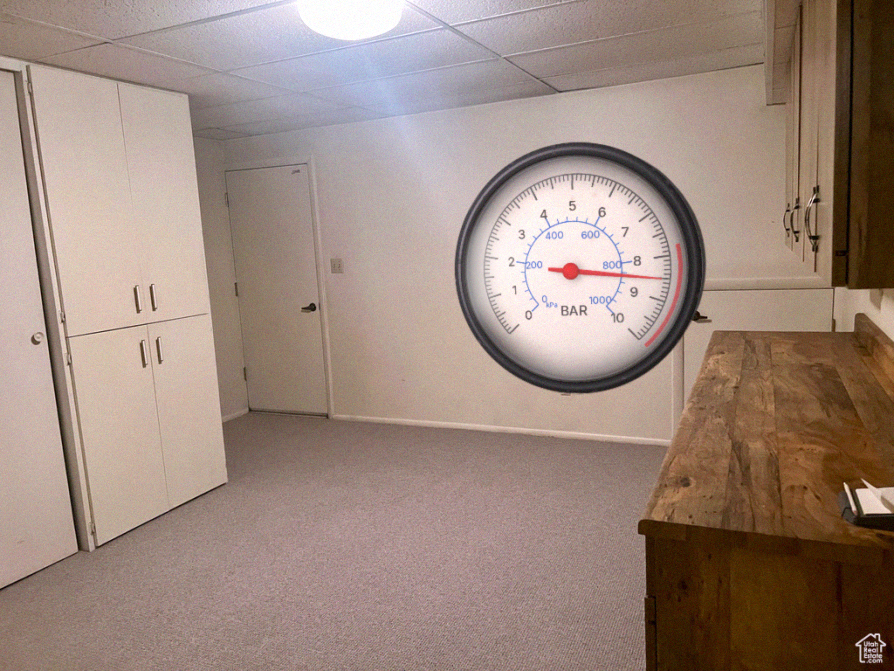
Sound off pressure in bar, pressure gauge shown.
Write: 8.5 bar
